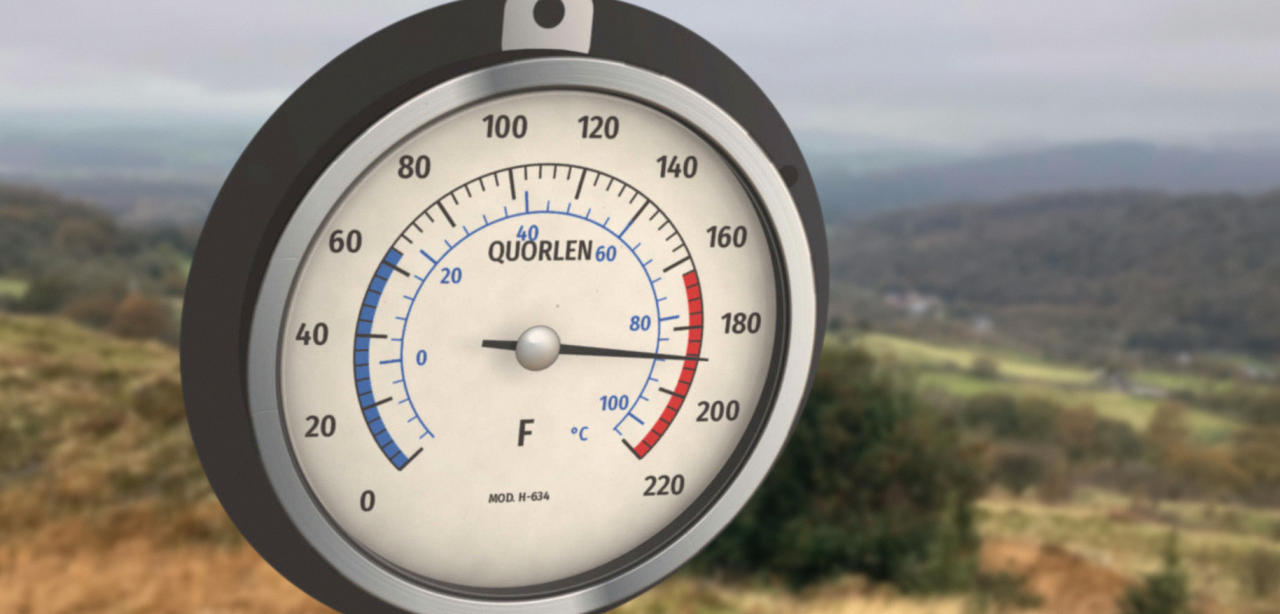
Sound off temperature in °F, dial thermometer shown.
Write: 188 °F
